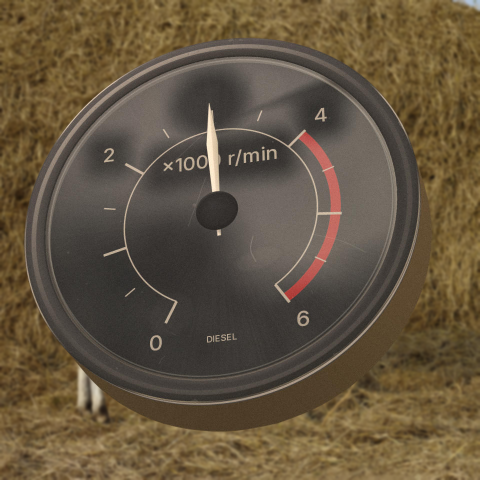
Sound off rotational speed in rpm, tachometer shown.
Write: 3000 rpm
